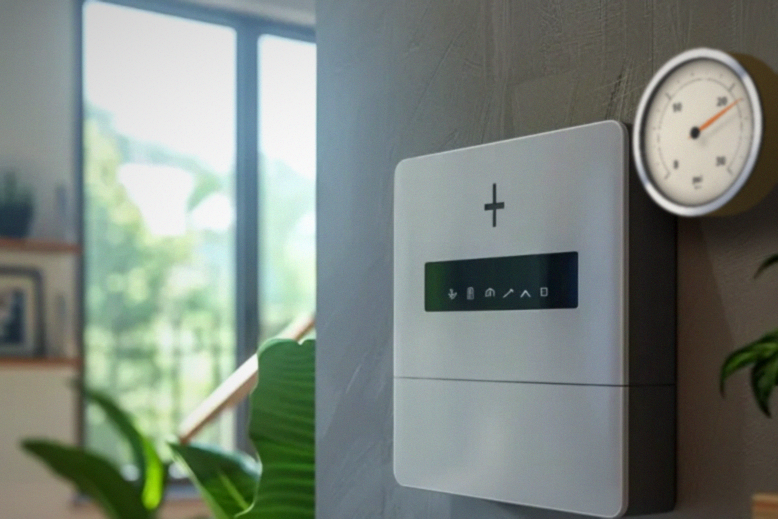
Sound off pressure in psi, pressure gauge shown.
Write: 22 psi
